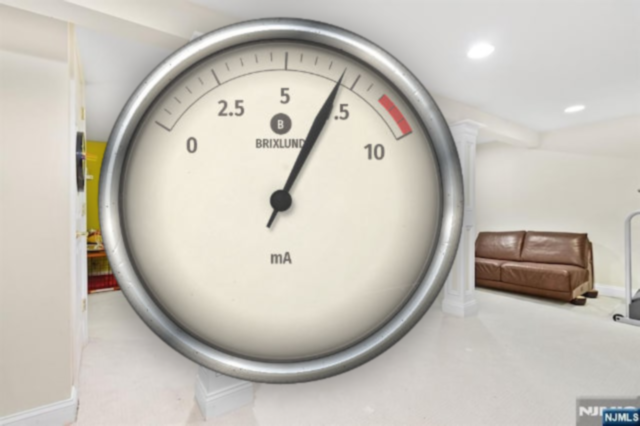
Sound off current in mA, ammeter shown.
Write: 7 mA
